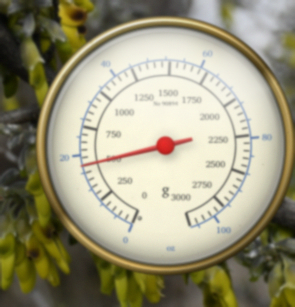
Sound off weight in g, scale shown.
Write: 500 g
